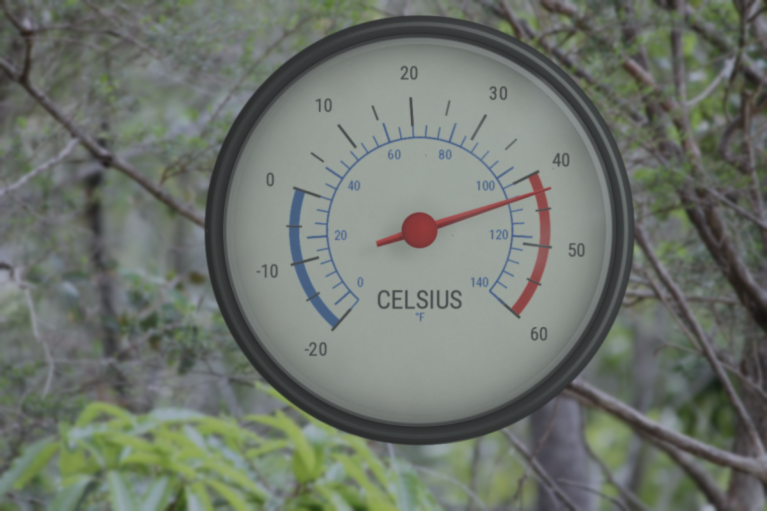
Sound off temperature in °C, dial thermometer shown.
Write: 42.5 °C
